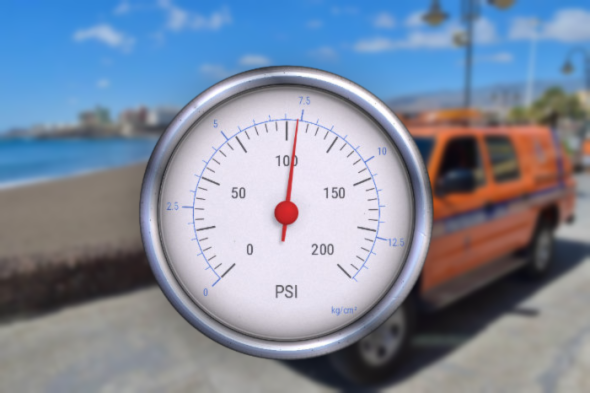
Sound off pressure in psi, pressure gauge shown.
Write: 105 psi
